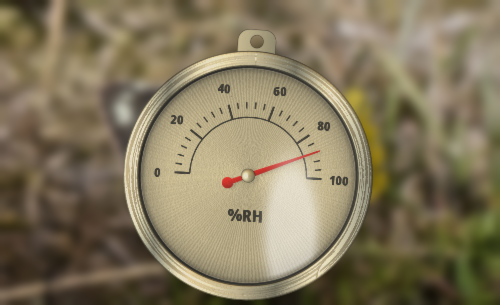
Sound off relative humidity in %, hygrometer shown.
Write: 88 %
